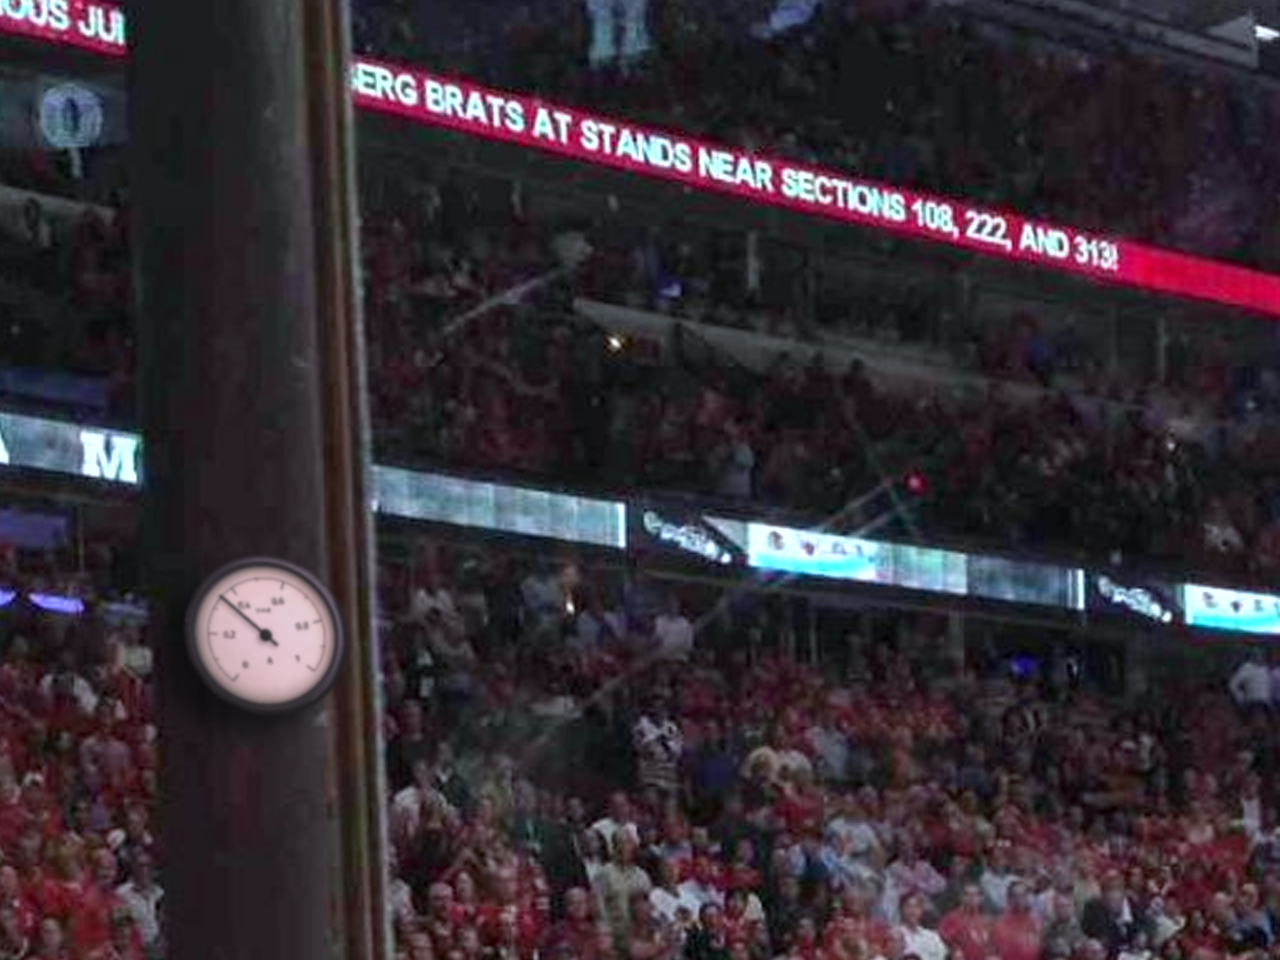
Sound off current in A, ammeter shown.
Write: 0.35 A
